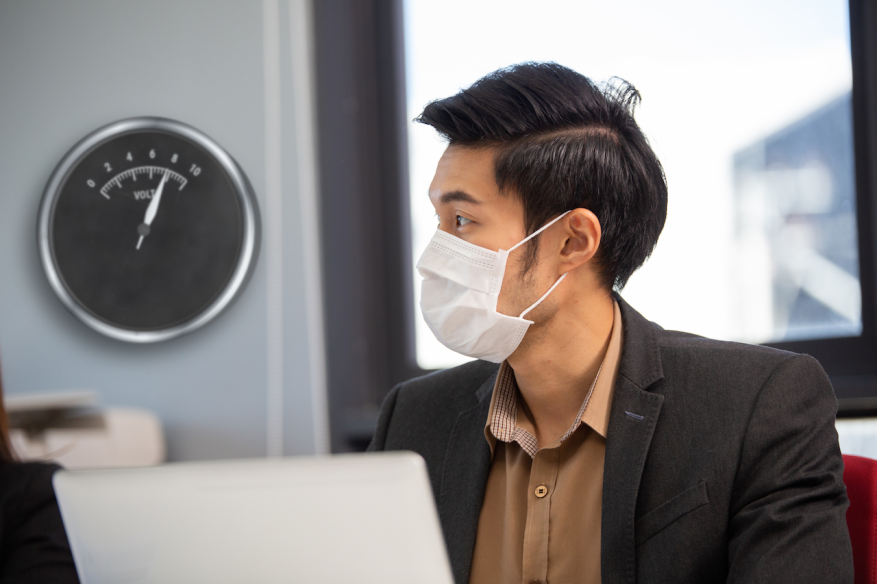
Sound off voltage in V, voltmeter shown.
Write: 8 V
